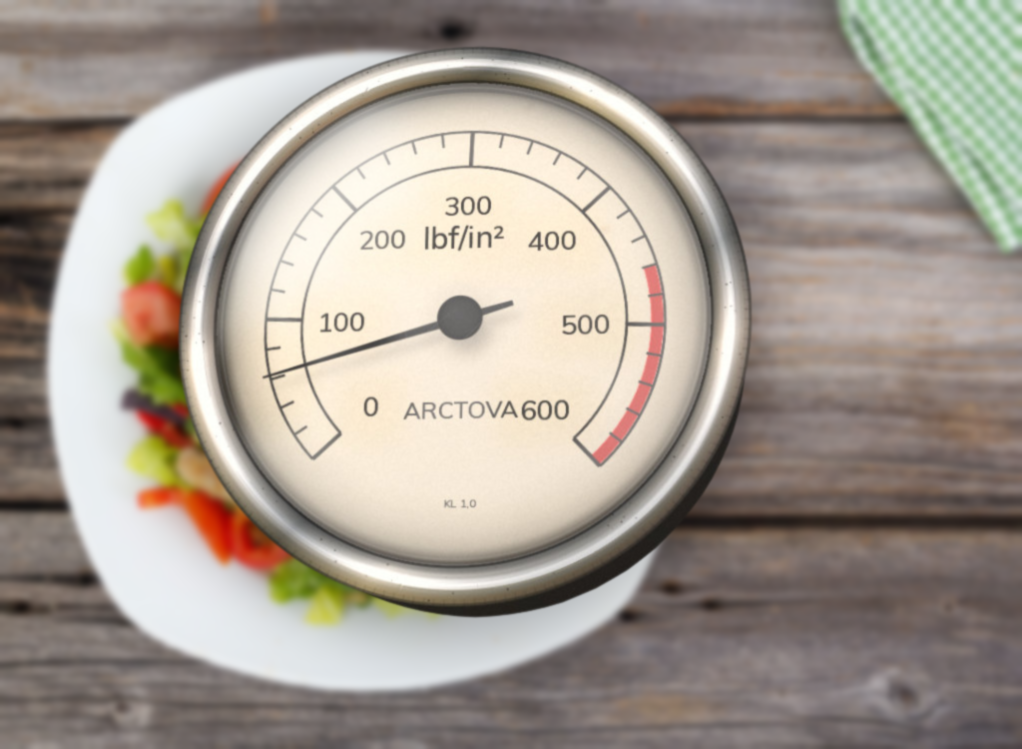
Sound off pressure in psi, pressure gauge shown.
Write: 60 psi
